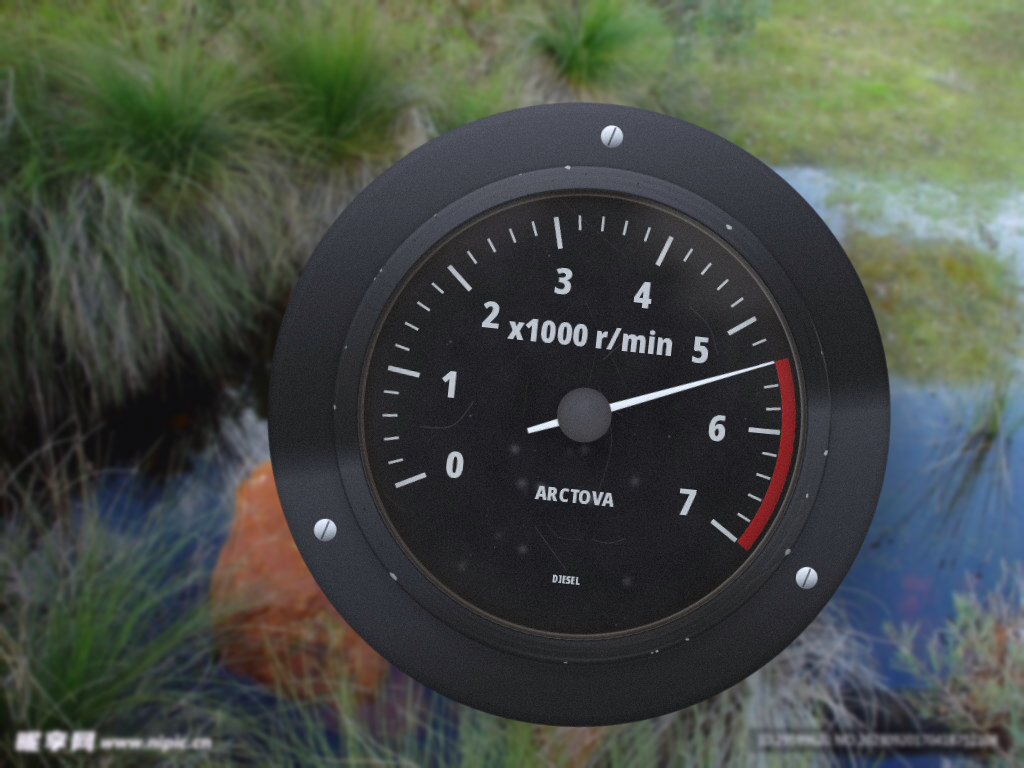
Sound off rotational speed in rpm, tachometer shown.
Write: 5400 rpm
